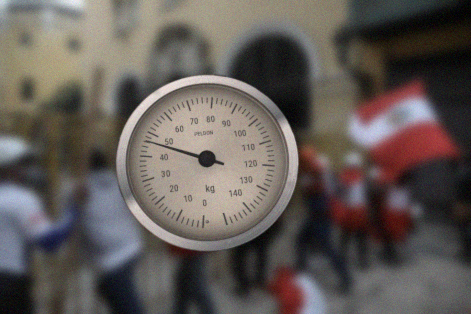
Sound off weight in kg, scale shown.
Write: 46 kg
